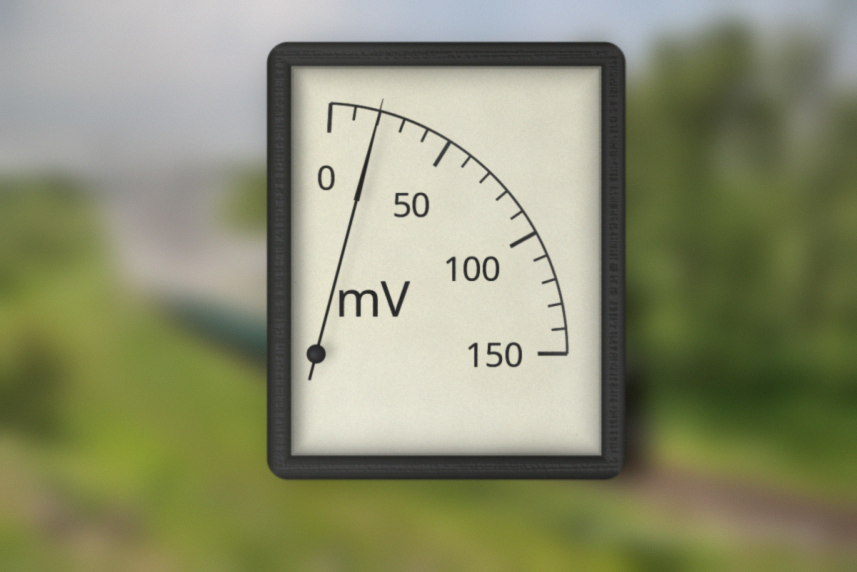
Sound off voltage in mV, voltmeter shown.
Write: 20 mV
